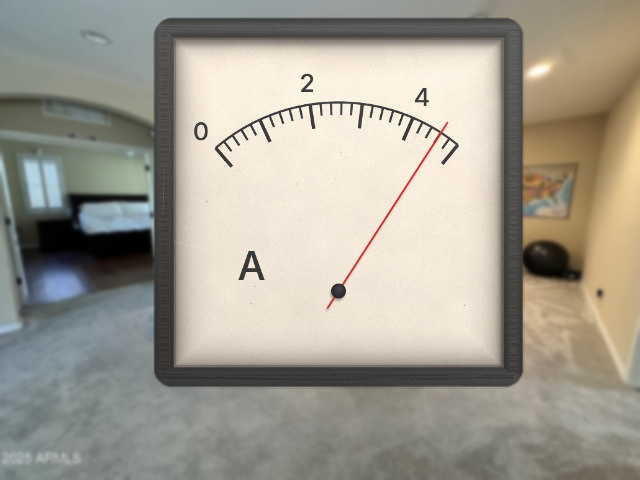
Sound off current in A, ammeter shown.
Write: 4.6 A
